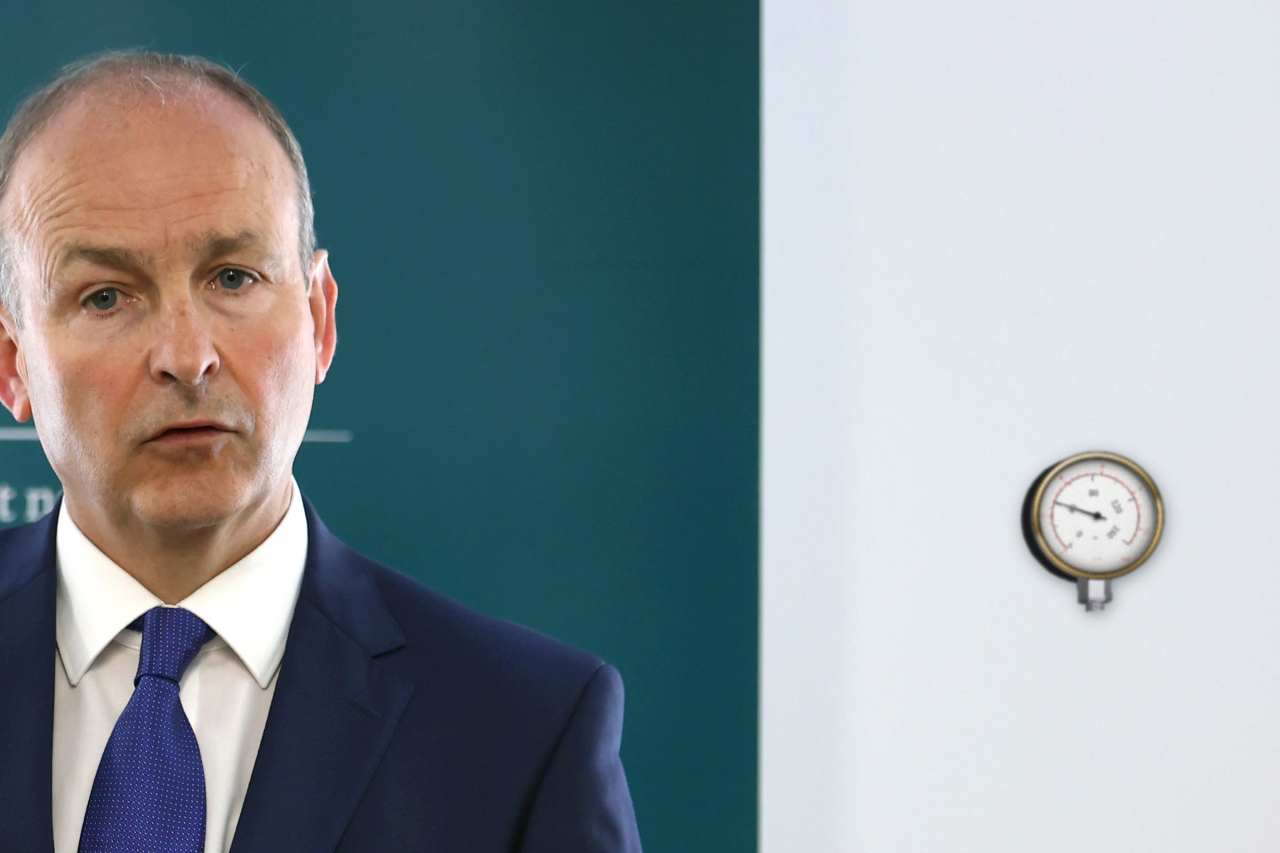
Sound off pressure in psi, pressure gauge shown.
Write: 40 psi
